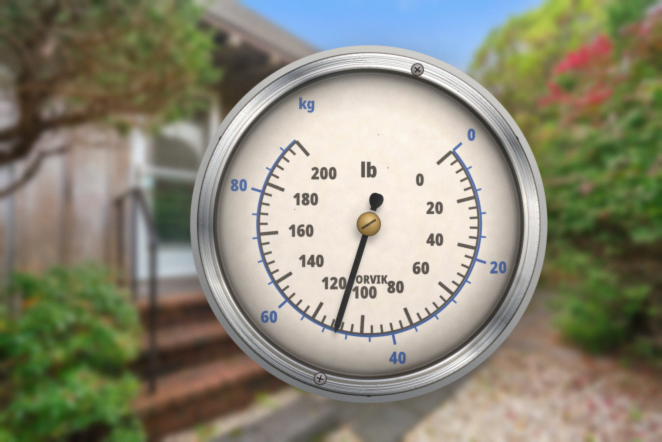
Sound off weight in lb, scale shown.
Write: 110 lb
